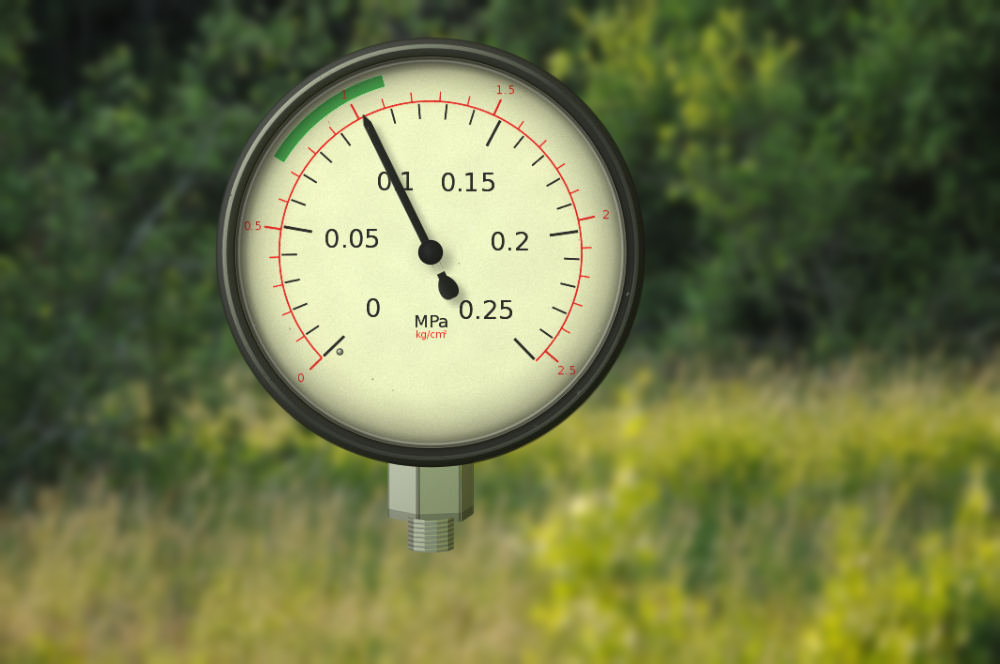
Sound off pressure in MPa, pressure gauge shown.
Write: 0.1 MPa
